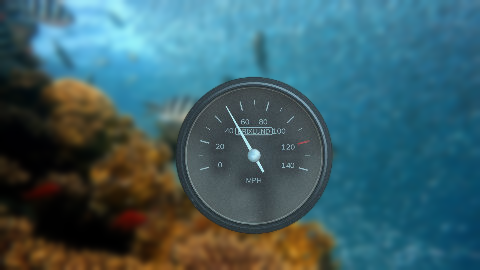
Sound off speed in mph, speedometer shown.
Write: 50 mph
